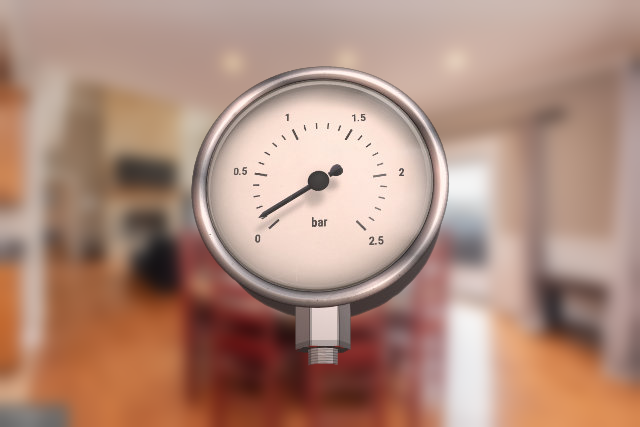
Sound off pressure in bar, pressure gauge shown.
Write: 0.1 bar
